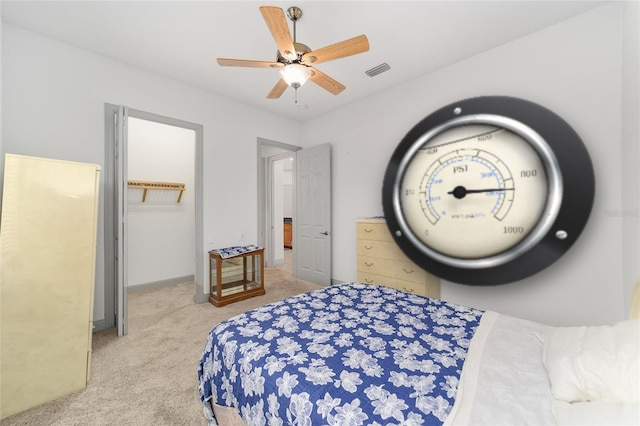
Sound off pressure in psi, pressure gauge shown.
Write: 850 psi
